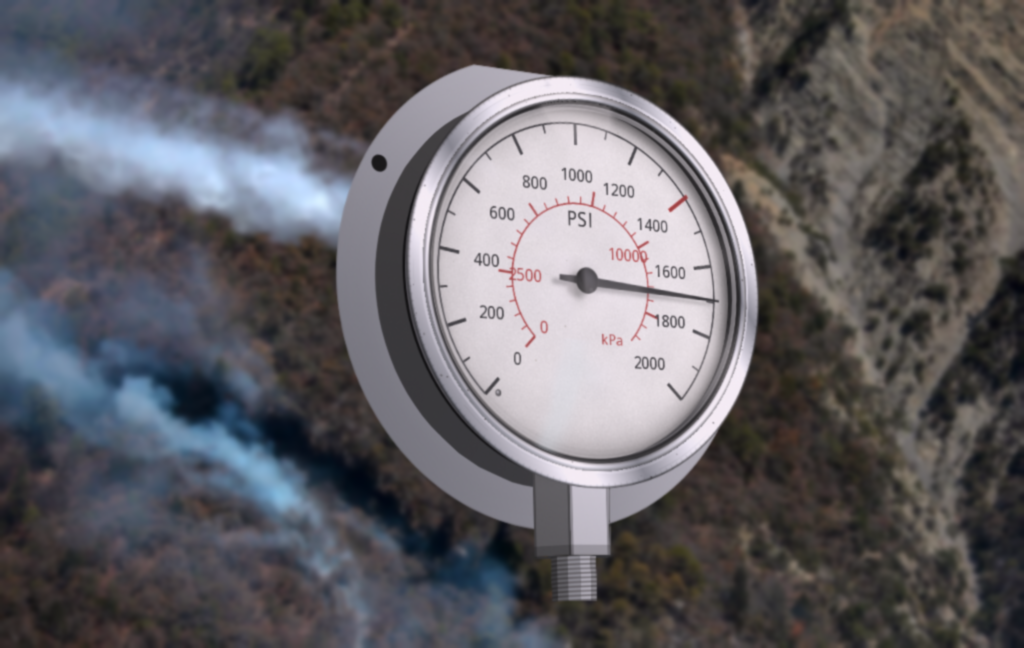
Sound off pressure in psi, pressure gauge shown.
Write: 1700 psi
